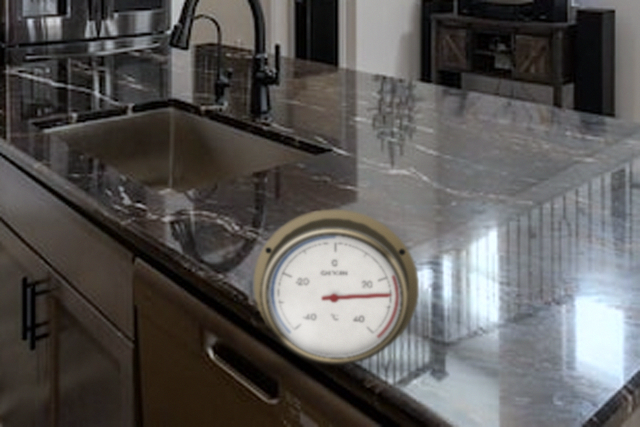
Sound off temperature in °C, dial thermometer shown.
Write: 25 °C
